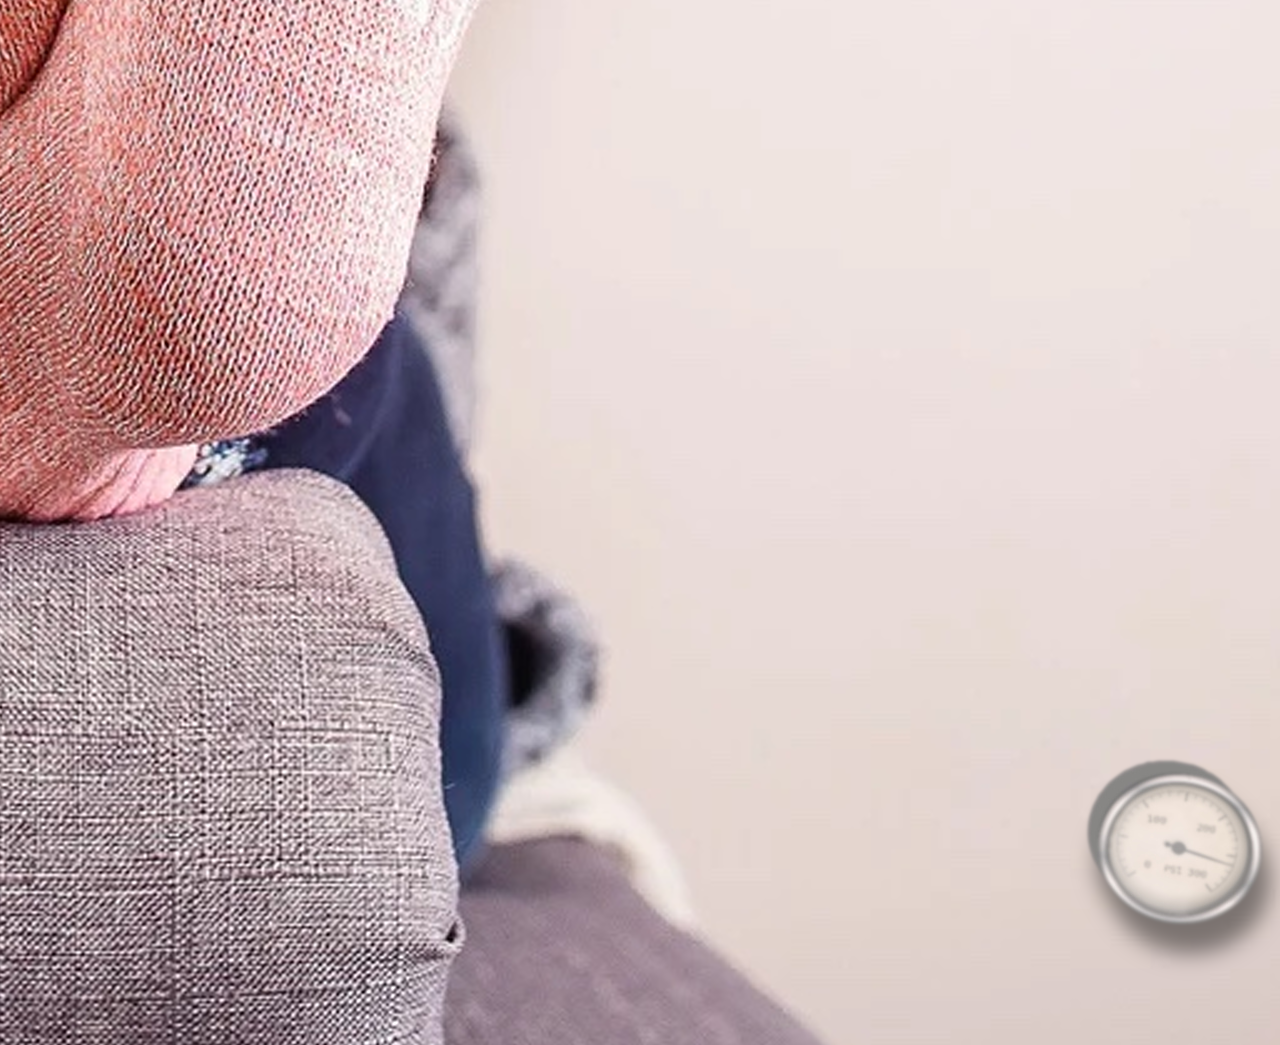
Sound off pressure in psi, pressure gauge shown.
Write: 260 psi
